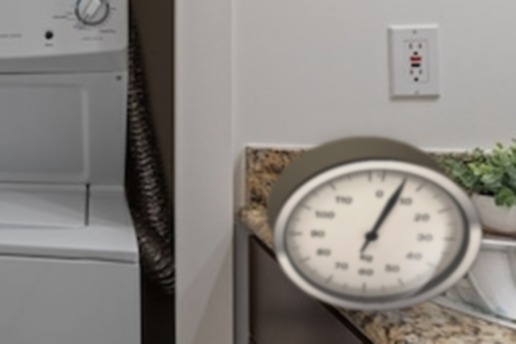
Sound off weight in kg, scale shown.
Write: 5 kg
